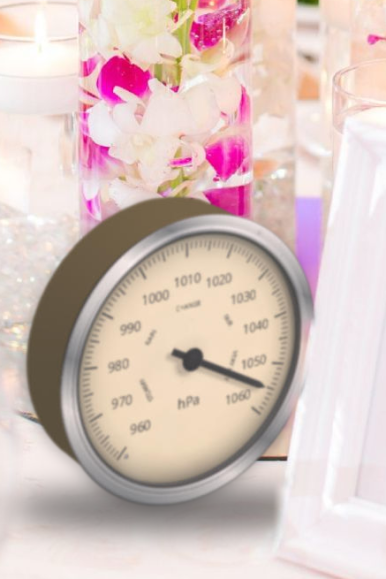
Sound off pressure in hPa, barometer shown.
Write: 1055 hPa
